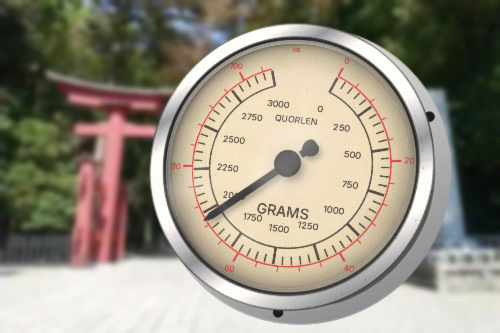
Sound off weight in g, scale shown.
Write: 1950 g
